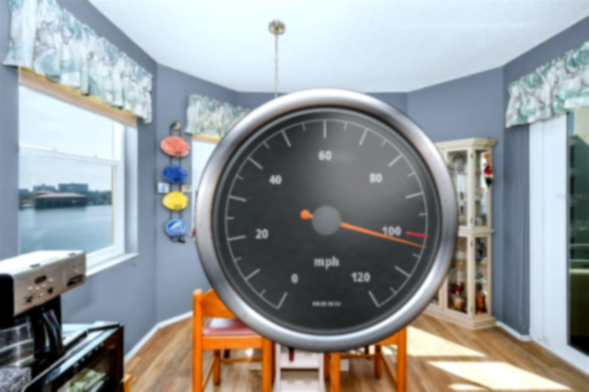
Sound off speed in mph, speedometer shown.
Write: 102.5 mph
